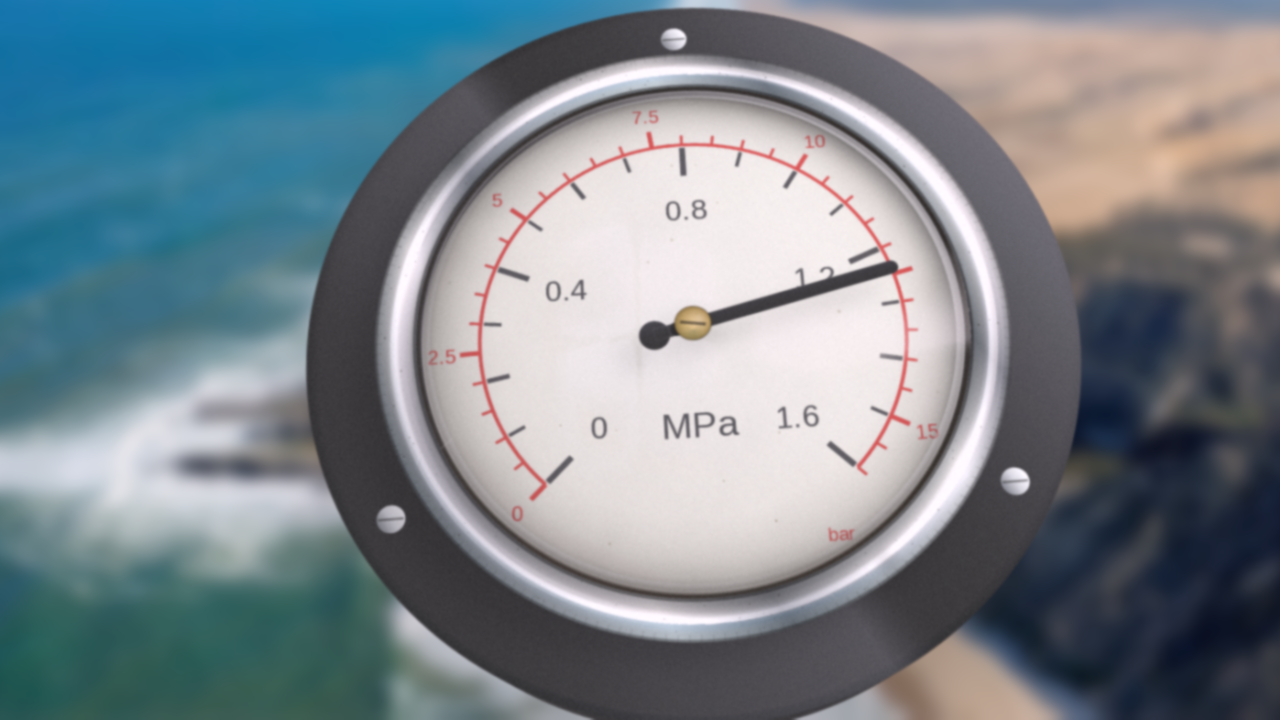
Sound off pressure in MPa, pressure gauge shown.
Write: 1.25 MPa
